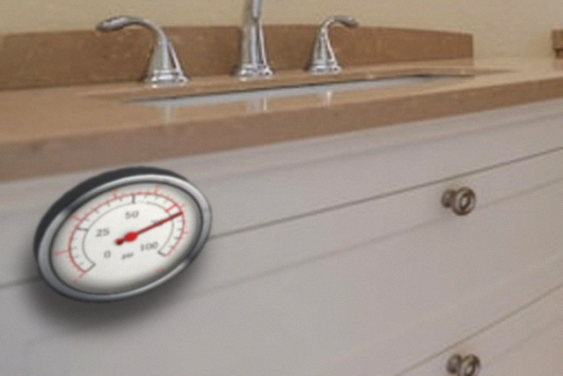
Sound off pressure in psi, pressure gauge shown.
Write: 75 psi
